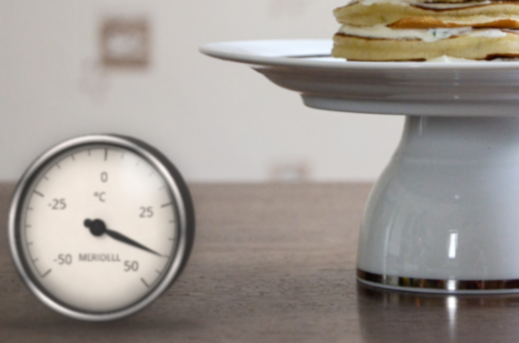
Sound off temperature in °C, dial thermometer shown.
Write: 40 °C
